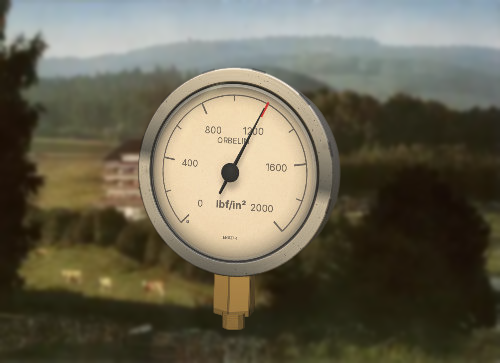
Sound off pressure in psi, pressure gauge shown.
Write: 1200 psi
